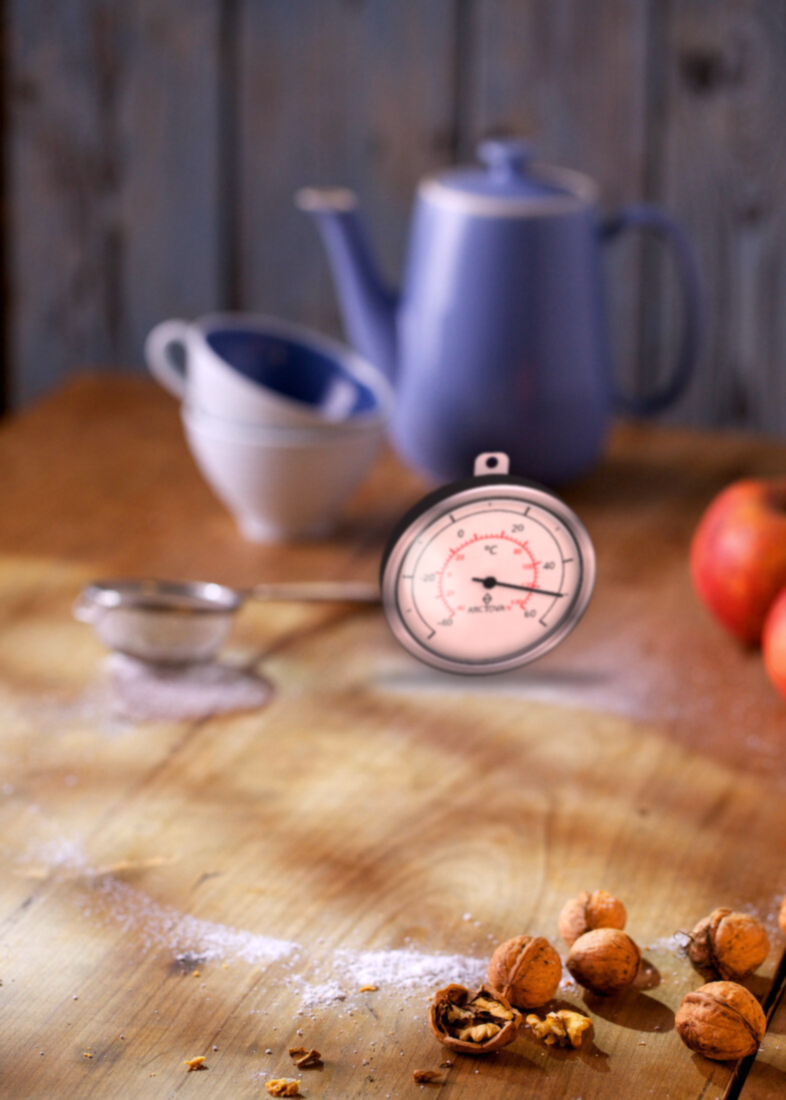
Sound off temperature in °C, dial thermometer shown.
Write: 50 °C
